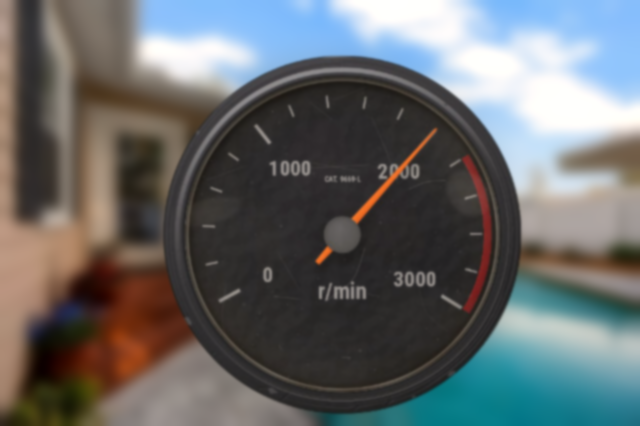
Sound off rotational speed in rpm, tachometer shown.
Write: 2000 rpm
